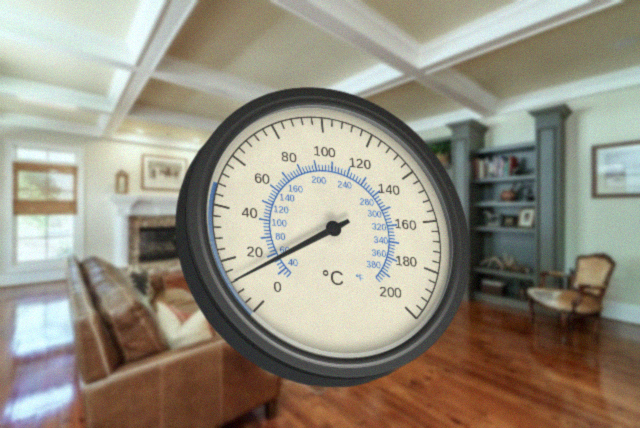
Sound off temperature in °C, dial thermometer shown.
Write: 12 °C
